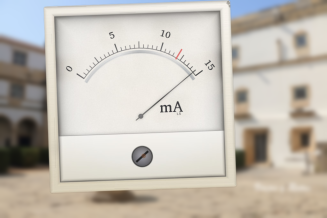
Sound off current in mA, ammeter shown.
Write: 14.5 mA
